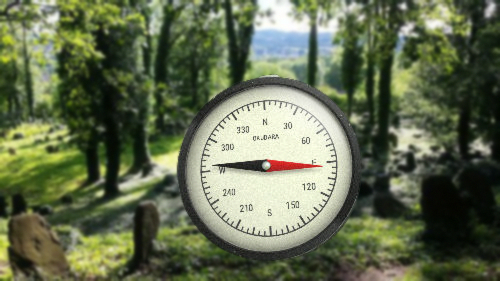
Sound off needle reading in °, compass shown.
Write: 95 °
